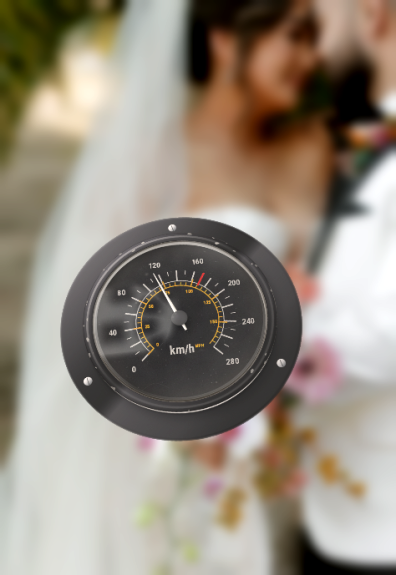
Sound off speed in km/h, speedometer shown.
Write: 115 km/h
